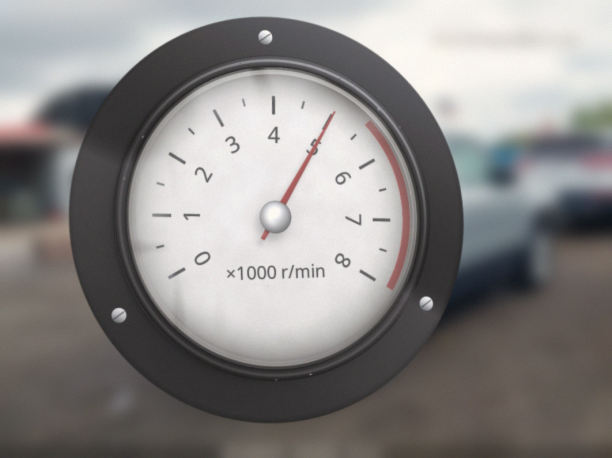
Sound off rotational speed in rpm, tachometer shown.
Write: 5000 rpm
